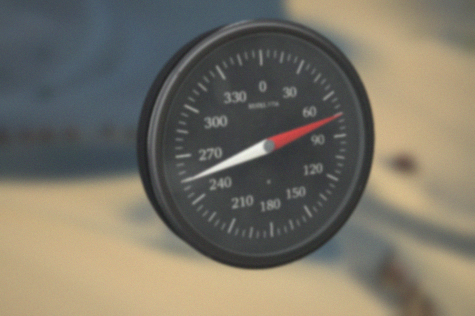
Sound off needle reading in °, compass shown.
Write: 75 °
